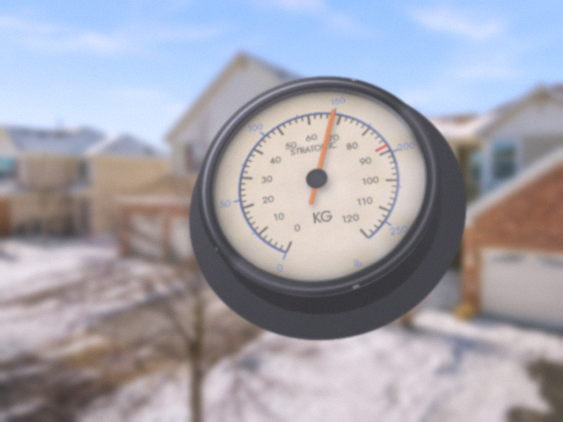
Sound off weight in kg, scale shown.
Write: 68 kg
